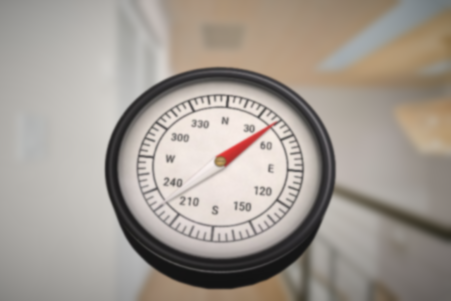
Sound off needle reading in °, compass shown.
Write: 45 °
